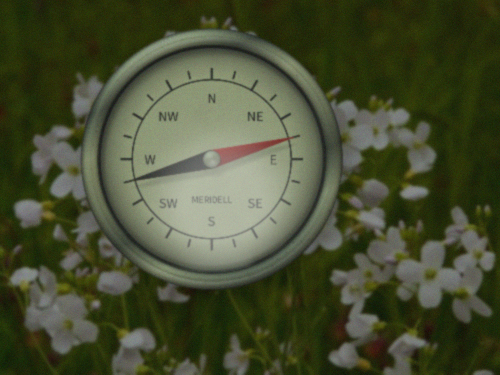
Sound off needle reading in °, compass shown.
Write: 75 °
